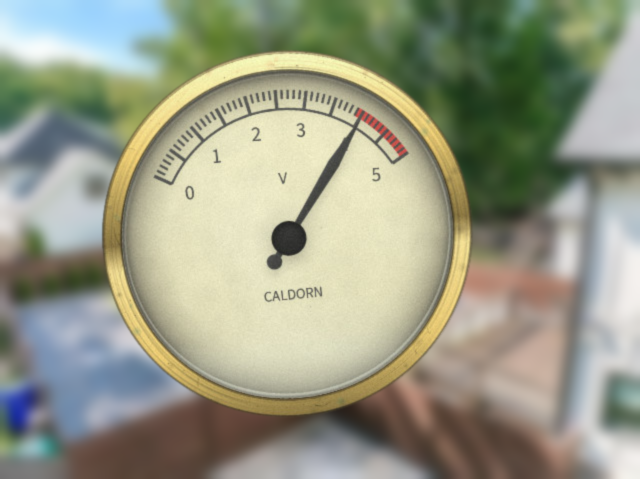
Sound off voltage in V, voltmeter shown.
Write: 4 V
